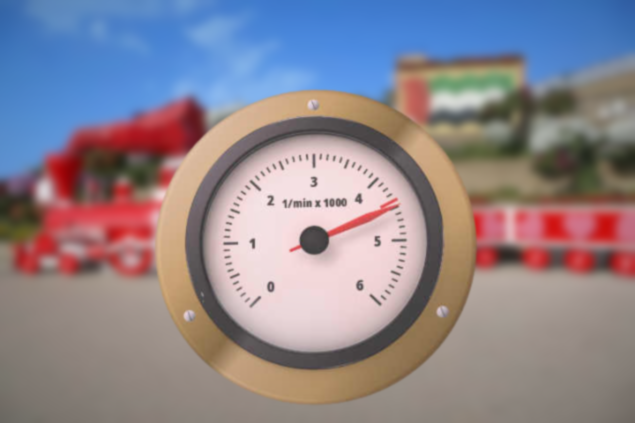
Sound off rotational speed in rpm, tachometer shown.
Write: 4500 rpm
